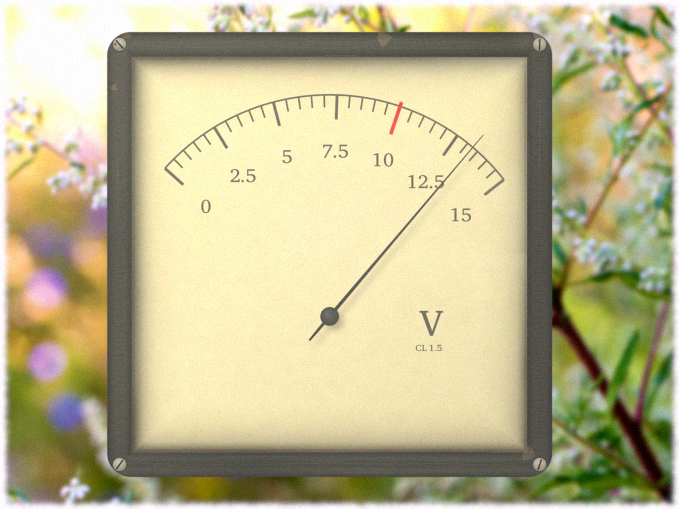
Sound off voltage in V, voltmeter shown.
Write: 13.25 V
